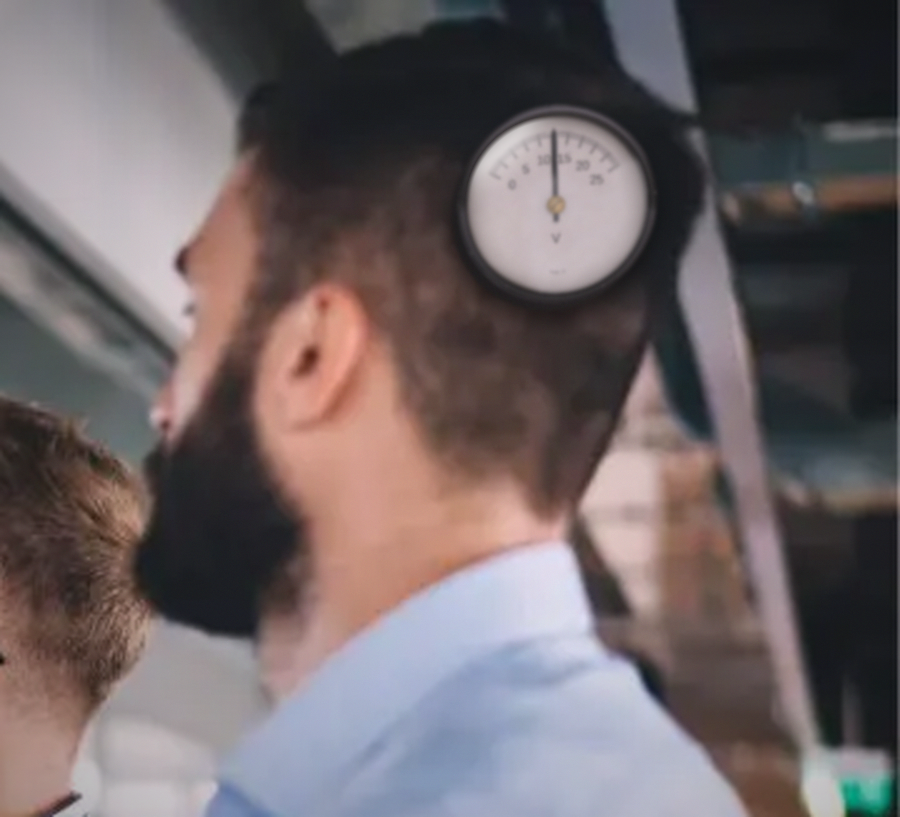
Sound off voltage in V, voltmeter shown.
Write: 12.5 V
